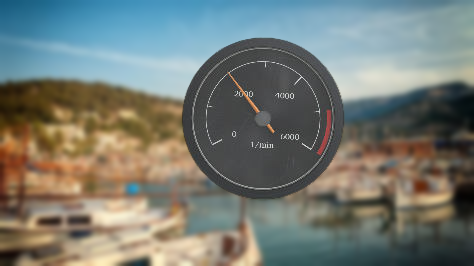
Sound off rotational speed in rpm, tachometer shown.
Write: 2000 rpm
